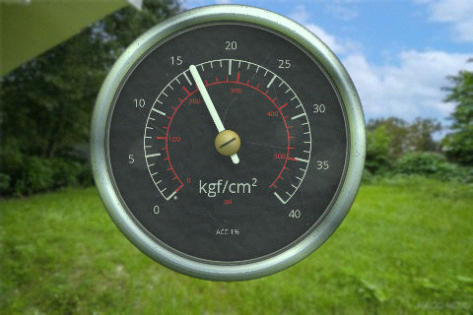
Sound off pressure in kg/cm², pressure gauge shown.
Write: 16 kg/cm²
